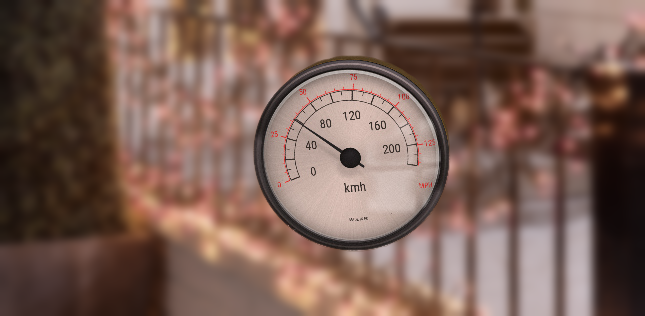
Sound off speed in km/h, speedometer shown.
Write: 60 km/h
